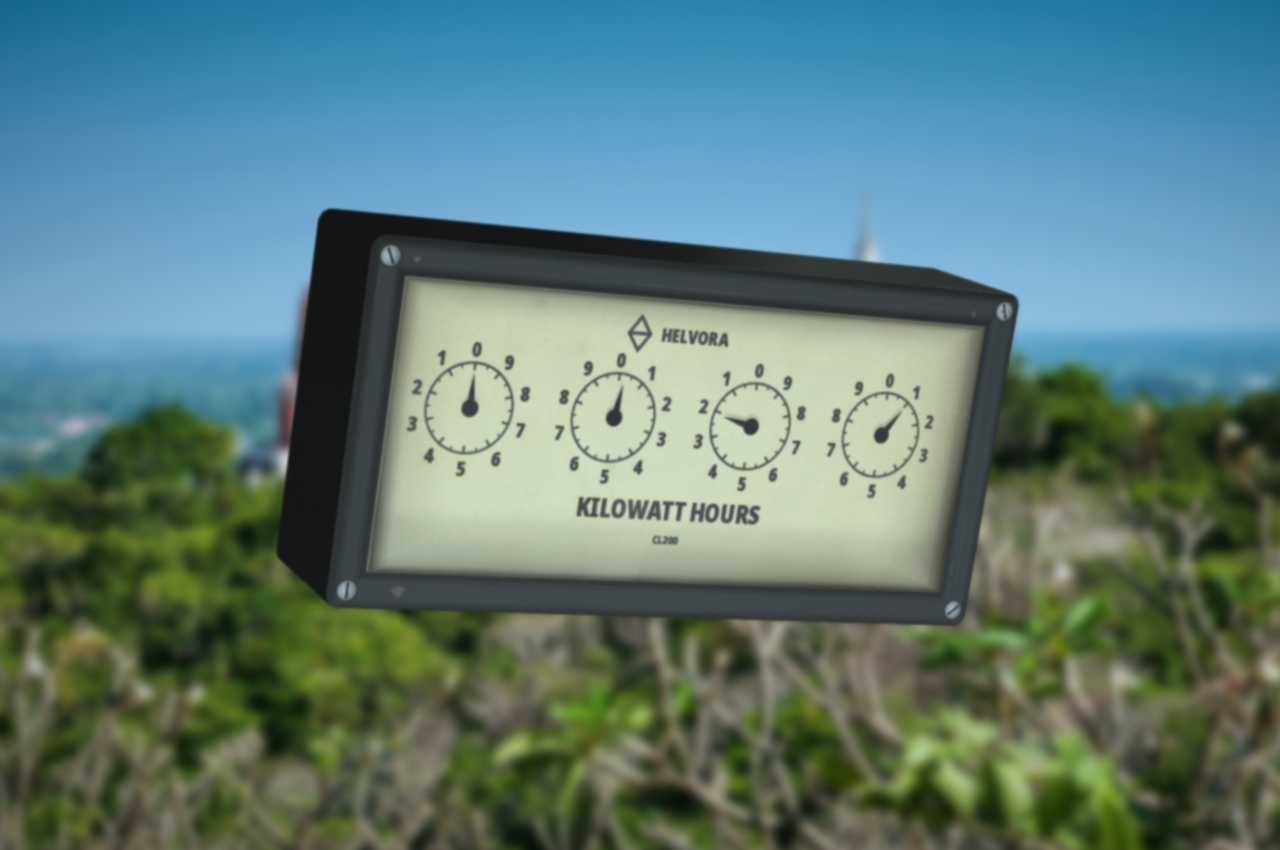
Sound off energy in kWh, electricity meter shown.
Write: 21 kWh
